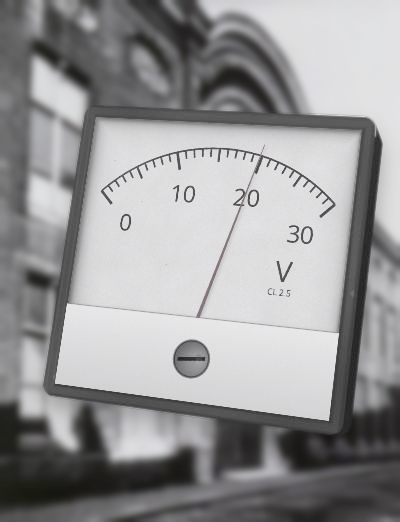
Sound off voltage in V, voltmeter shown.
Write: 20 V
